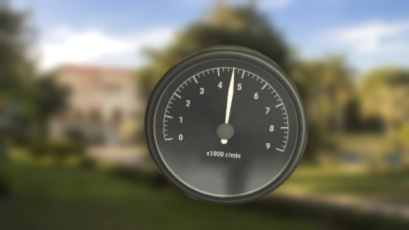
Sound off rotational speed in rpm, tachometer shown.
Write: 4600 rpm
